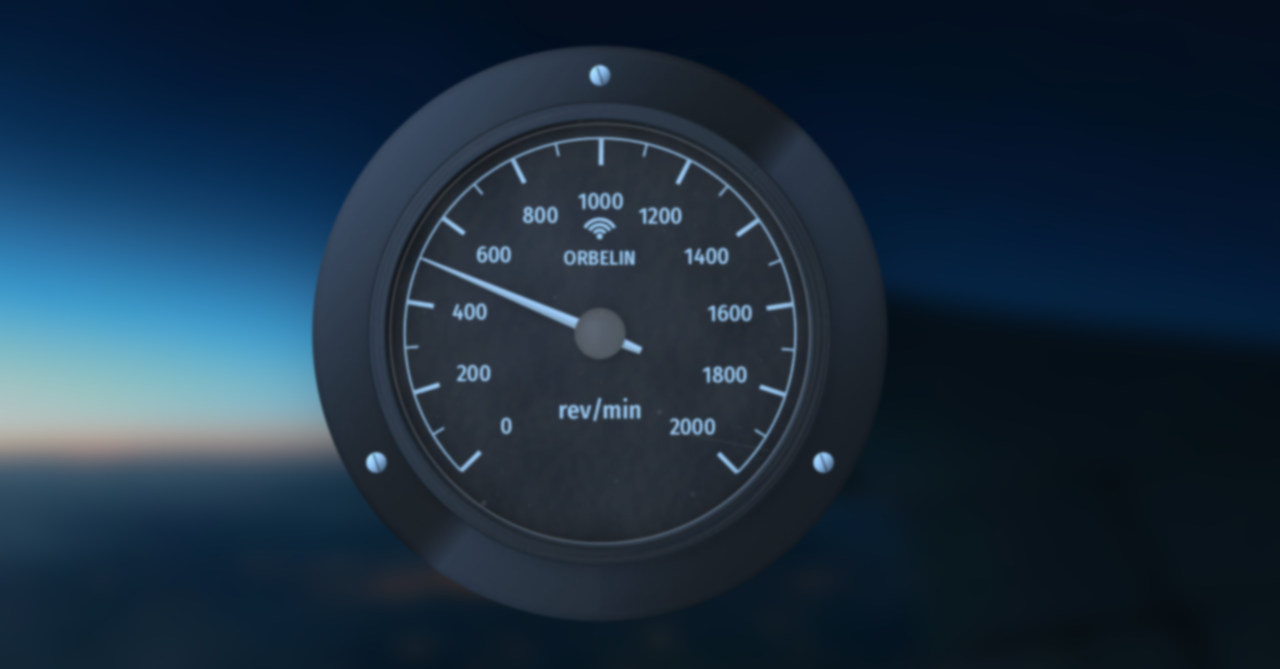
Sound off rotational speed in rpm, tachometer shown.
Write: 500 rpm
